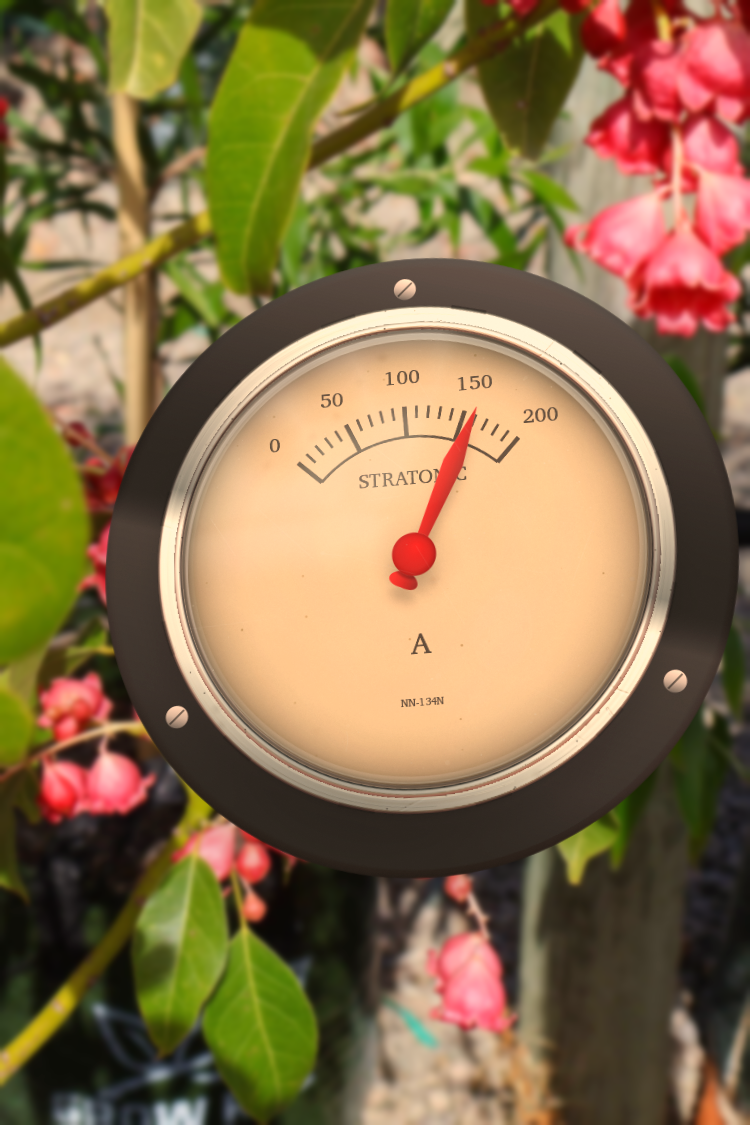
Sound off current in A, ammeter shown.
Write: 160 A
